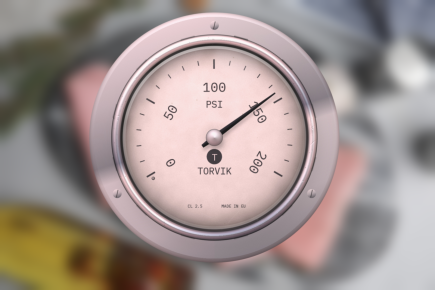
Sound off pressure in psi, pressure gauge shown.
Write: 145 psi
